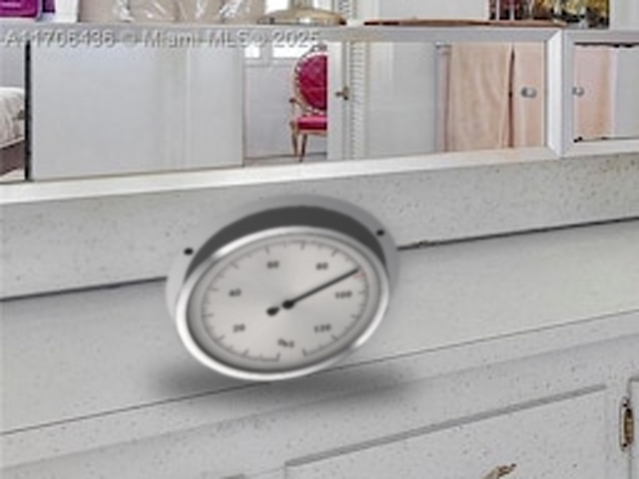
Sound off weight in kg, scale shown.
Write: 90 kg
